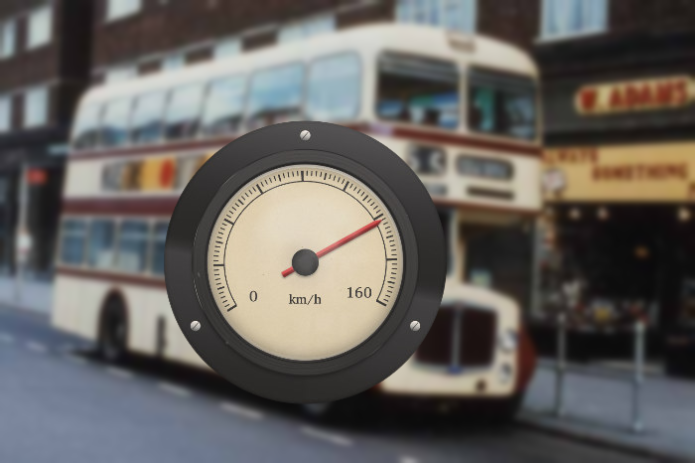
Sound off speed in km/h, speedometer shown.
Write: 122 km/h
